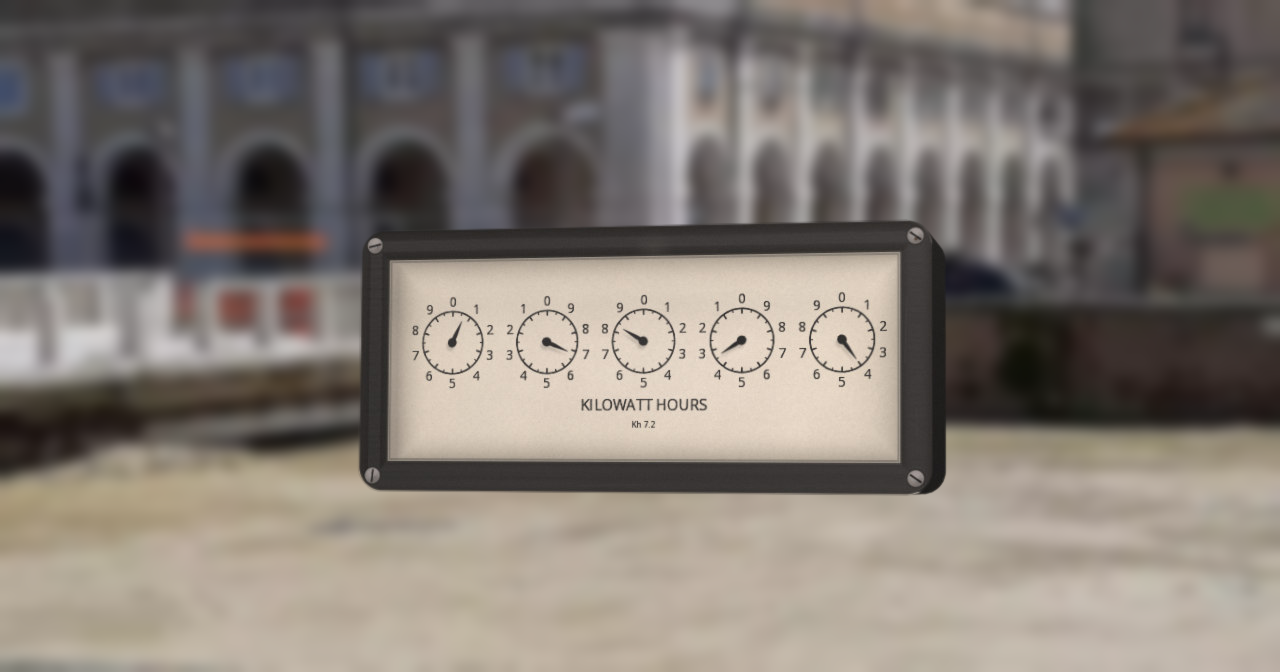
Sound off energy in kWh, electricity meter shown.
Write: 6834 kWh
